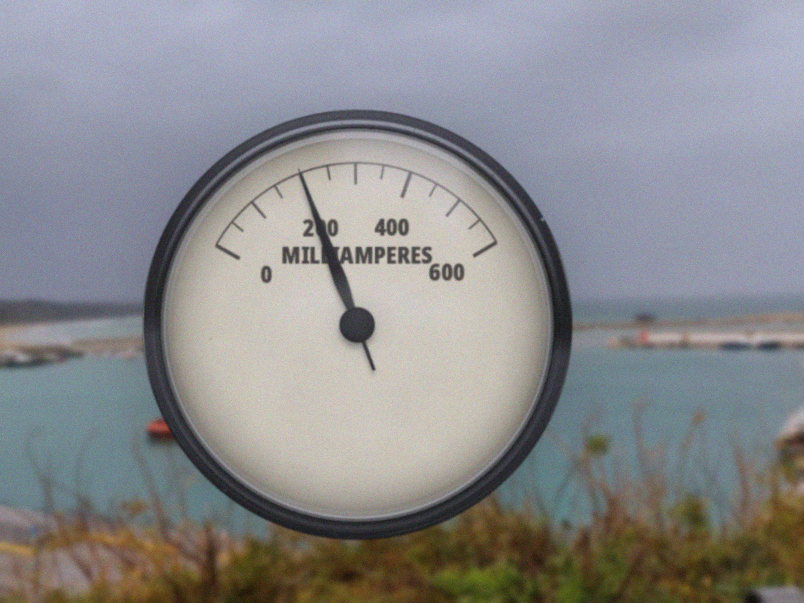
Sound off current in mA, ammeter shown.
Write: 200 mA
